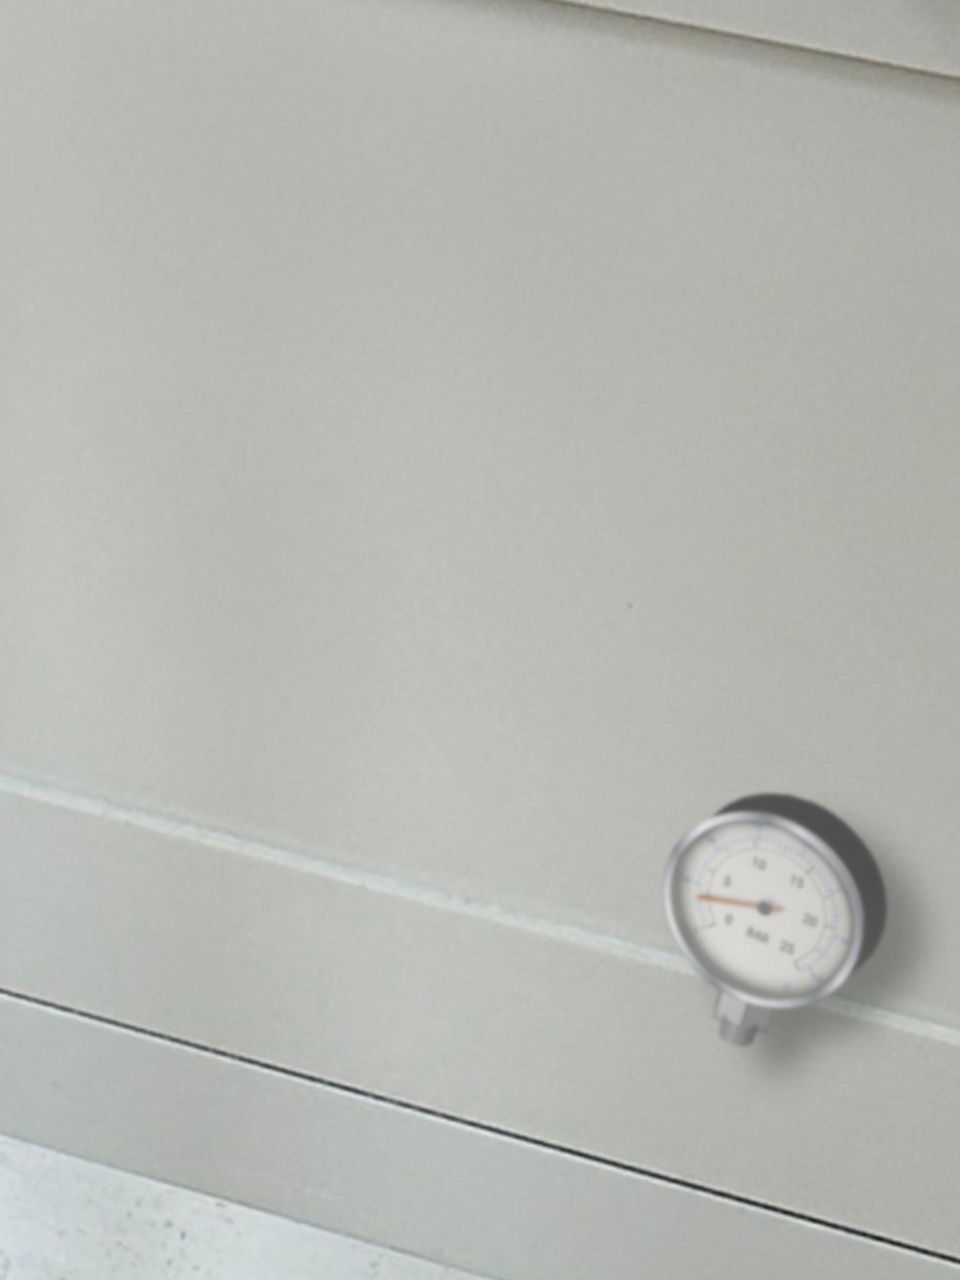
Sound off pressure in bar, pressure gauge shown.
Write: 2.5 bar
